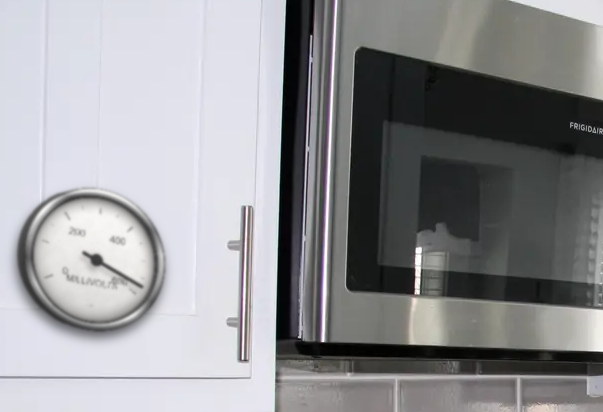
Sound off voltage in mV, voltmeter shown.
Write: 575 mV
